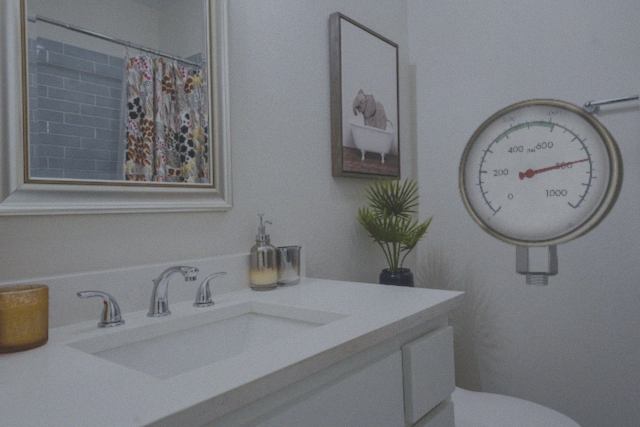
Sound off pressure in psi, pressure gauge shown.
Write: 800 psi
